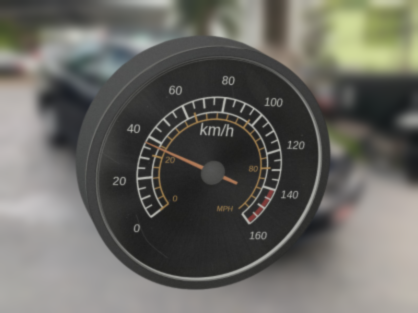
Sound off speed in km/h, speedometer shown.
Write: 37.5 km/h
